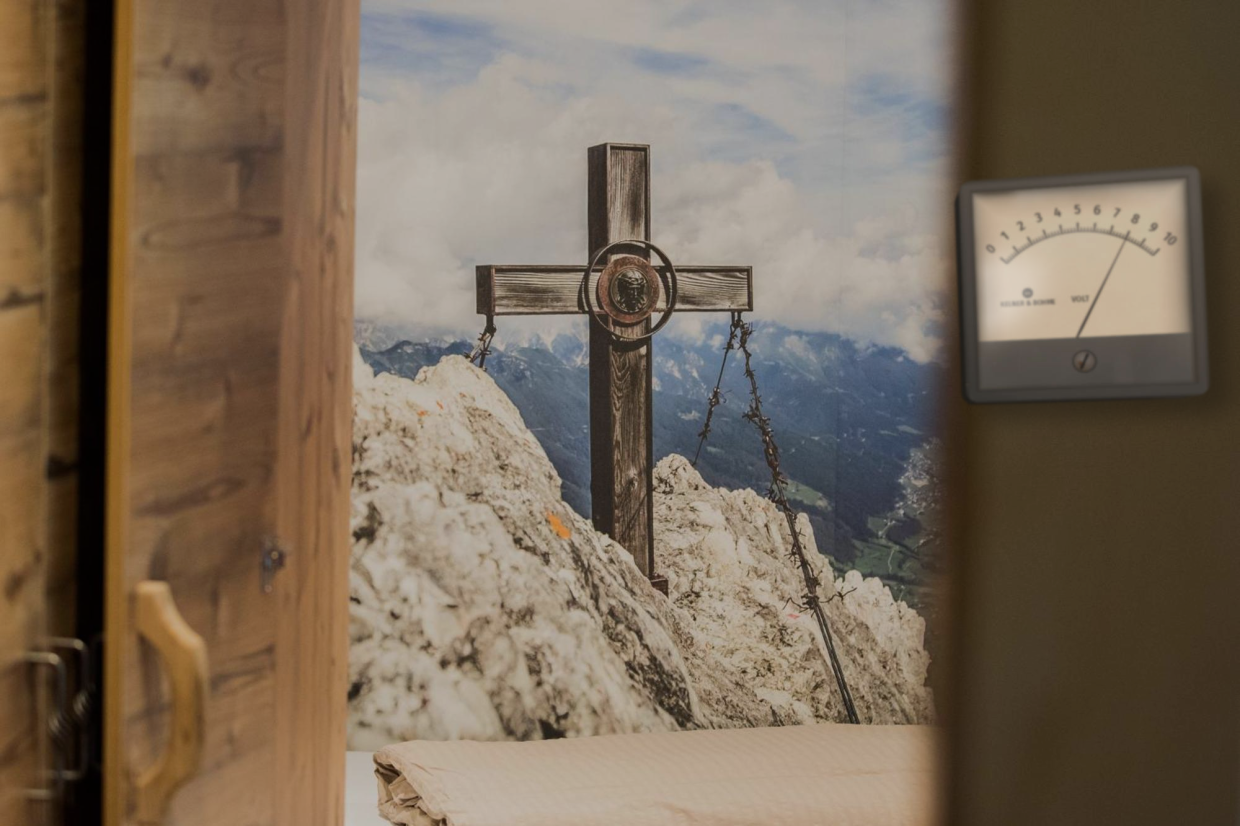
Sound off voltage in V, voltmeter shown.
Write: 8 V
